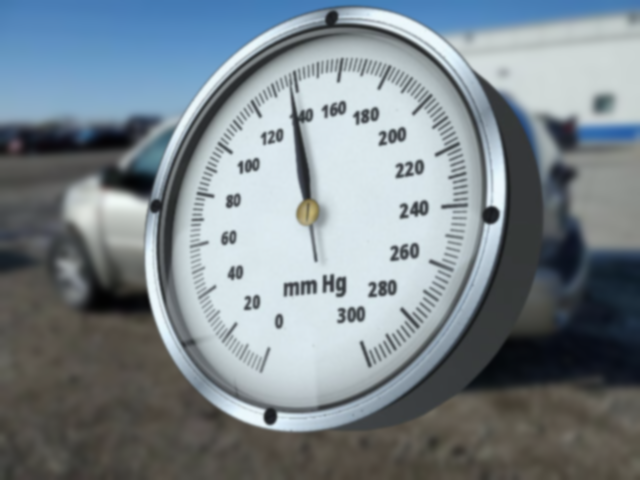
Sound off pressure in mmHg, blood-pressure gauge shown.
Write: 140 mmHg
